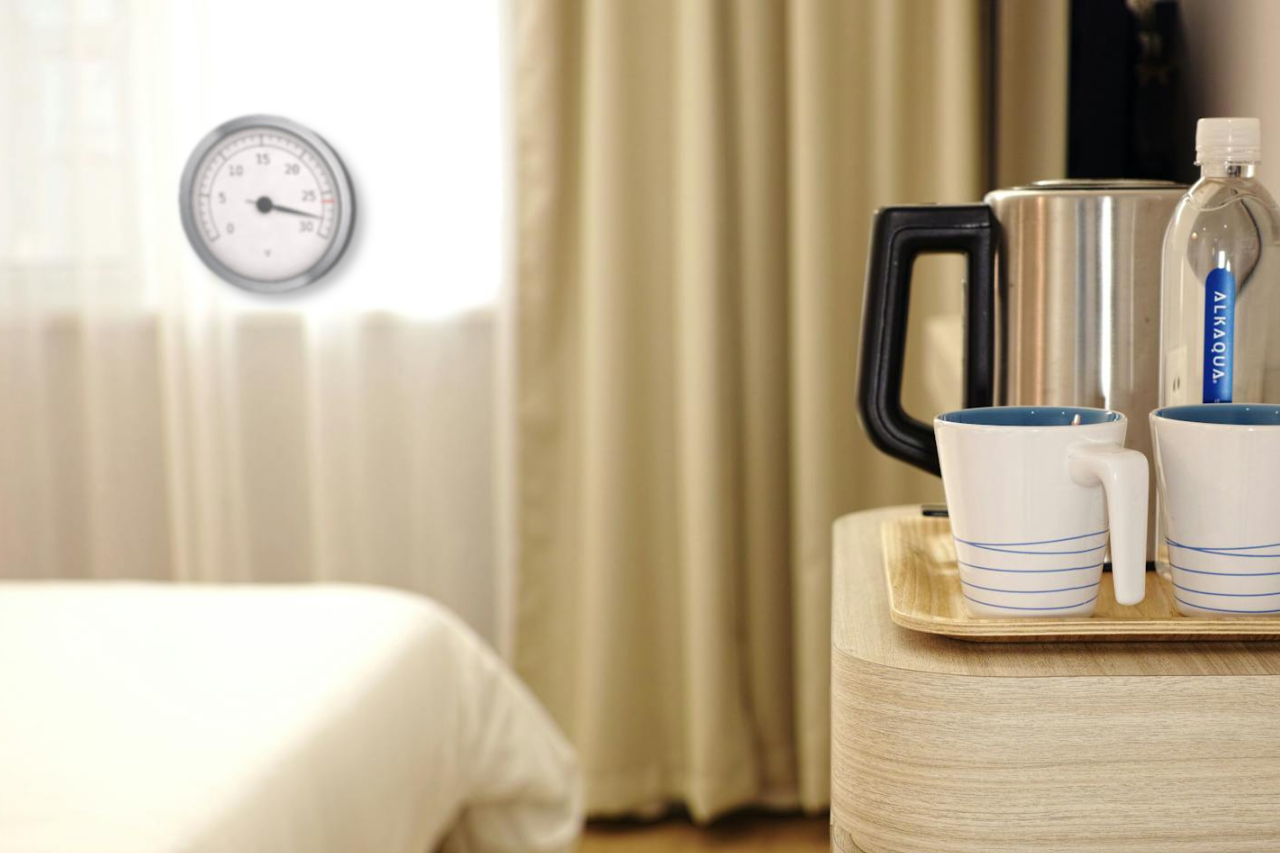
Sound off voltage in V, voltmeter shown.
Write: 28 V
